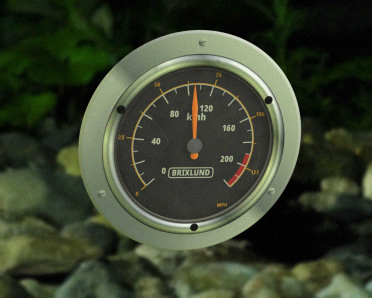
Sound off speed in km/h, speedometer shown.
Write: 105 km/h
